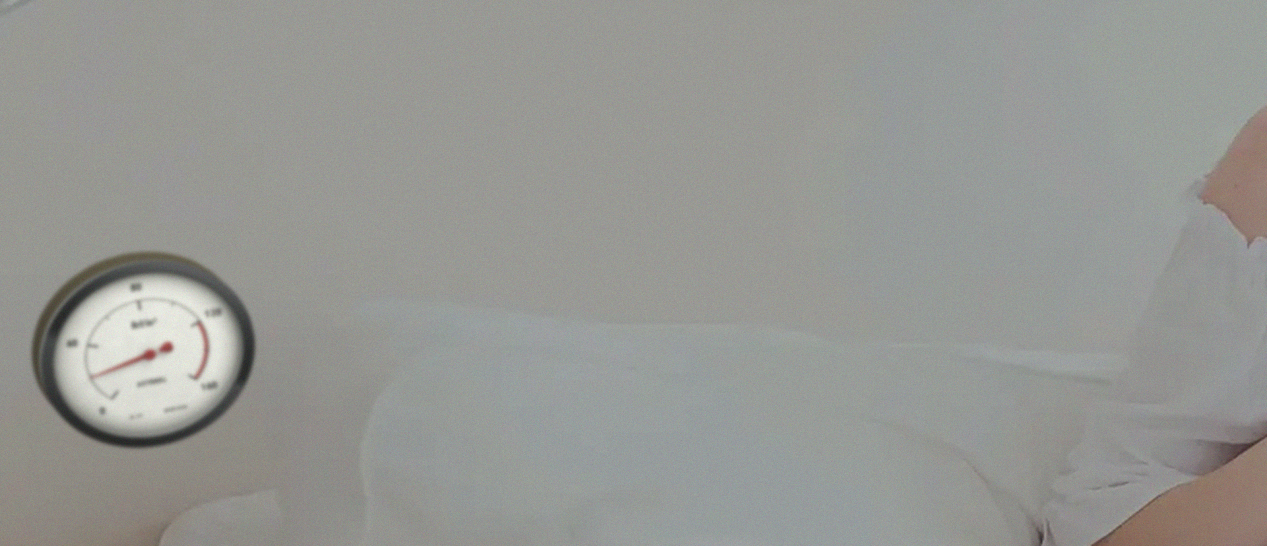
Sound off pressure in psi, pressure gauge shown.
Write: 20 psi
